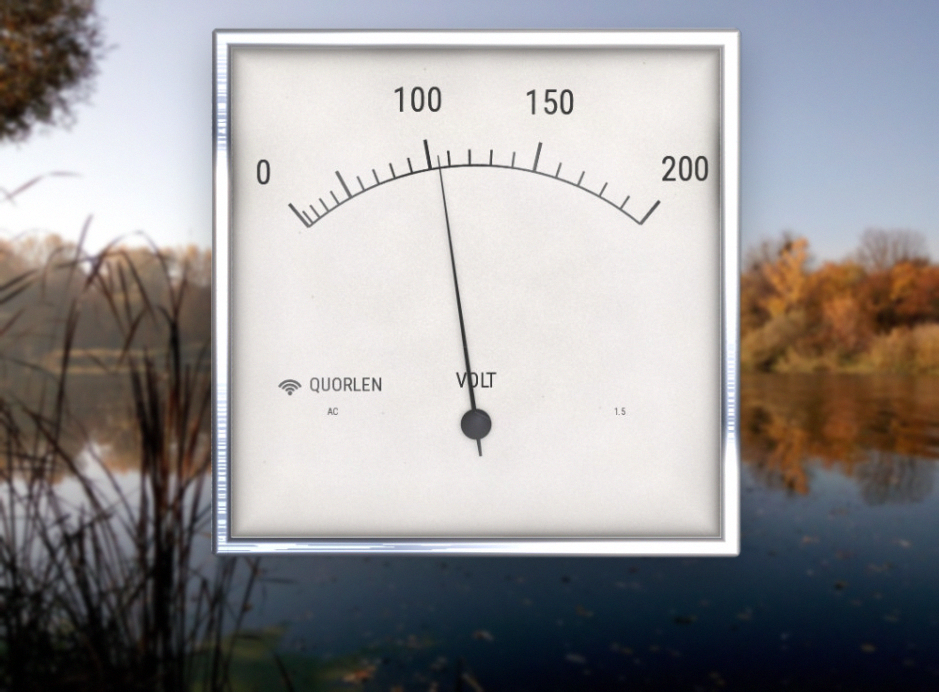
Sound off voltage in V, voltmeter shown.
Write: 105 V
